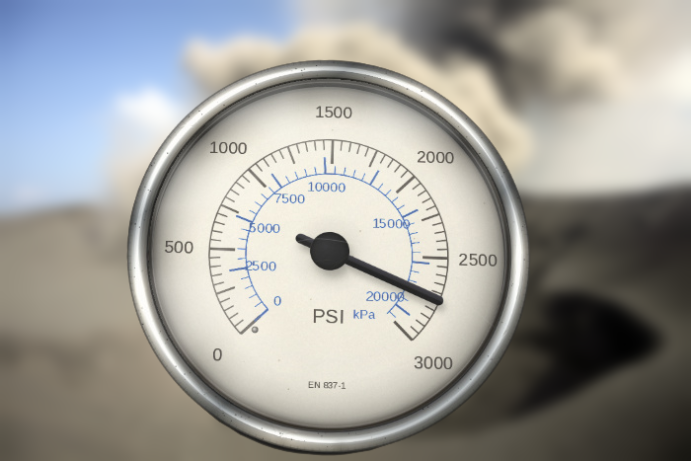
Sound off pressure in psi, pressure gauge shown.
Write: 2750 psi
